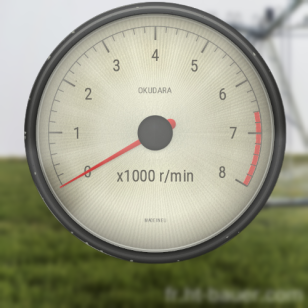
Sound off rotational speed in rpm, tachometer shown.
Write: 0 rpm
